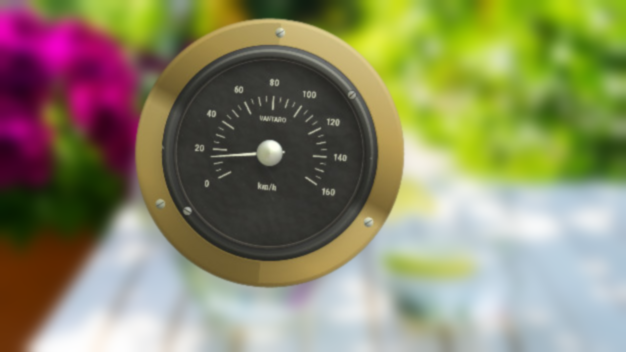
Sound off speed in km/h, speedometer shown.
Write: 15 km/h
